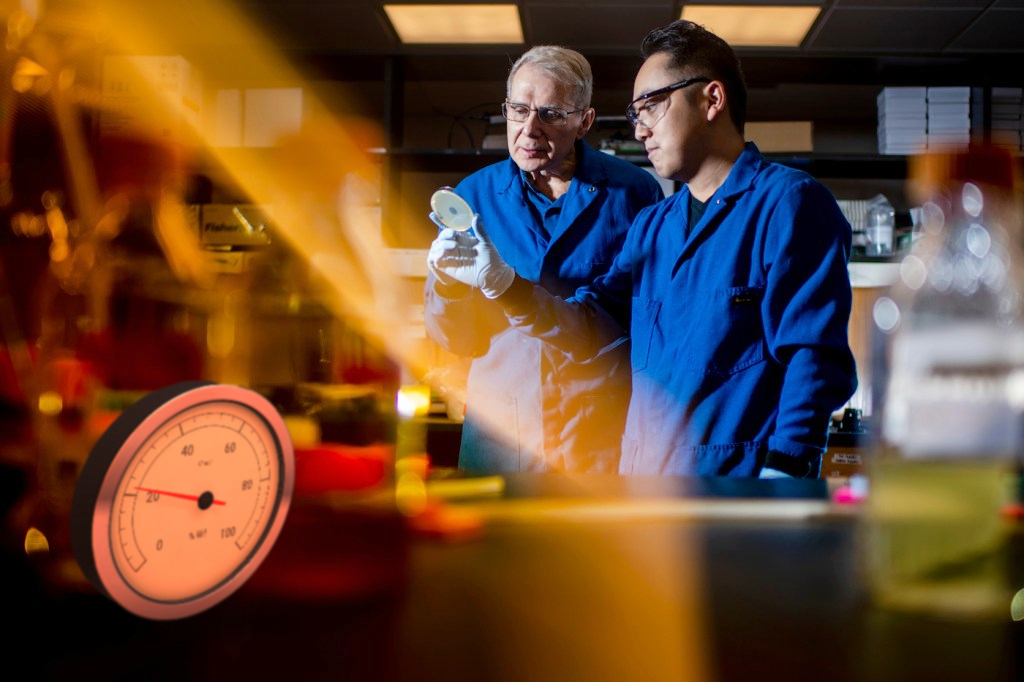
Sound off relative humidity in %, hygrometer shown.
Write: 22 %
